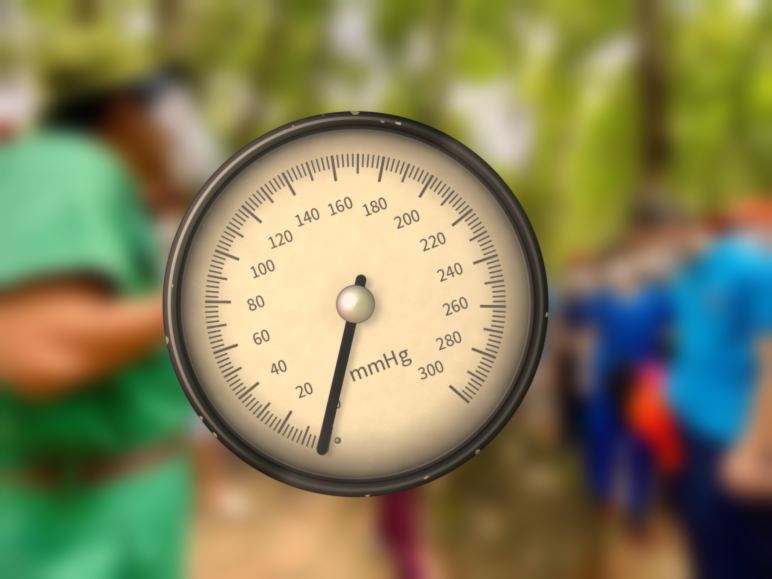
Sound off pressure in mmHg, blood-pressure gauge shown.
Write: 2 mmHg
